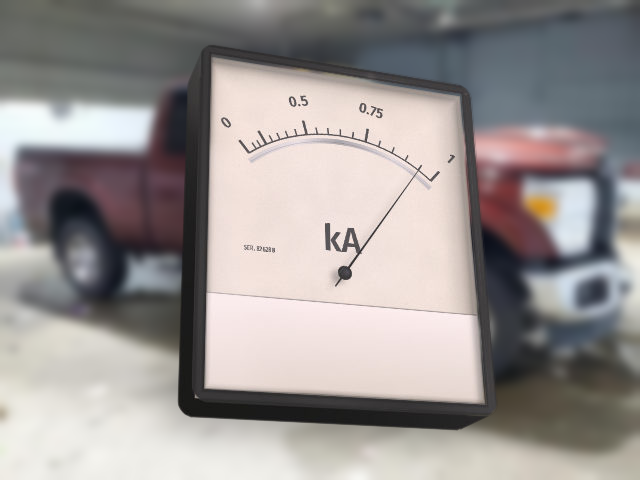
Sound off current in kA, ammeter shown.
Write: 0.95 kA
